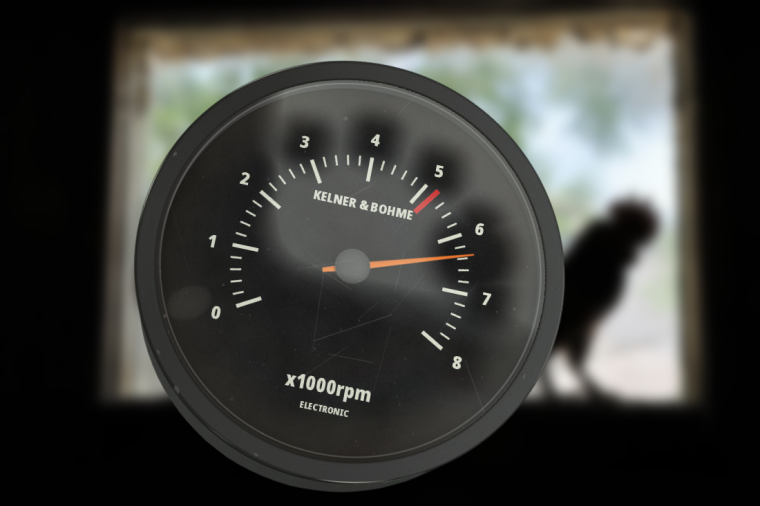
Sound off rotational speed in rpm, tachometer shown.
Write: 6400 rpm
